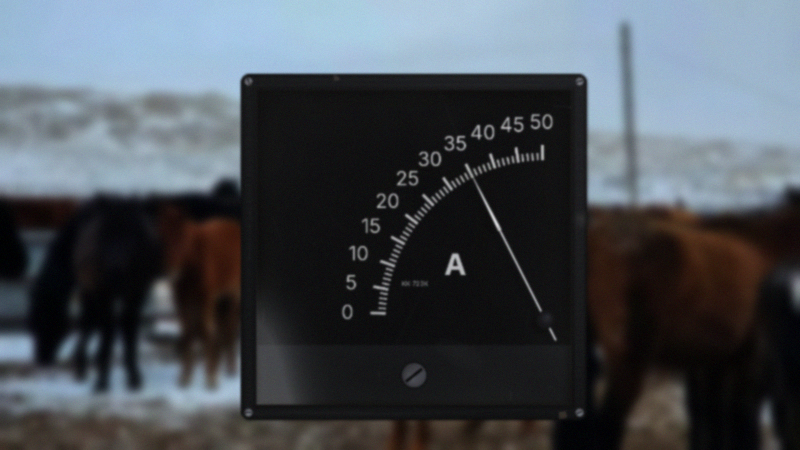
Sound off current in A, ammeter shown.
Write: 35 A
